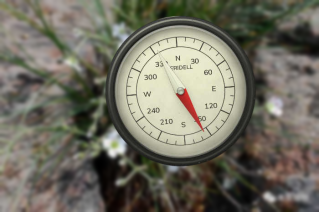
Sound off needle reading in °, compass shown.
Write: 155 °
